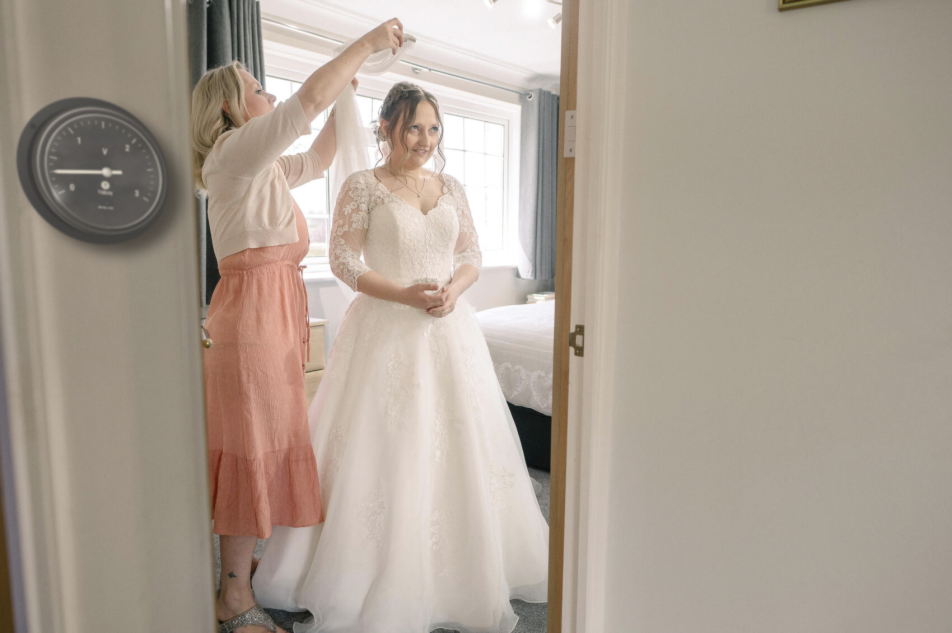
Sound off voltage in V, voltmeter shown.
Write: 0.3 V
